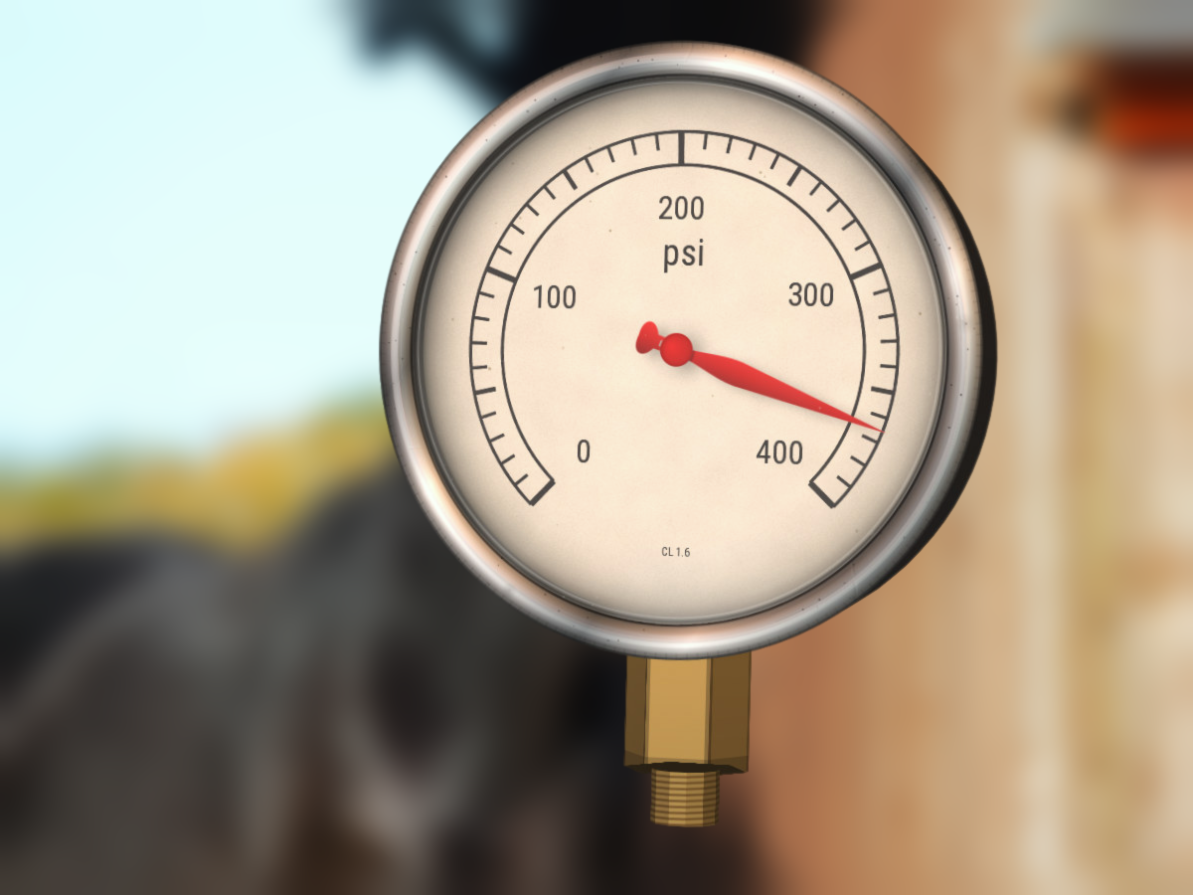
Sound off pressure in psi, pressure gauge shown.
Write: 365 psi
